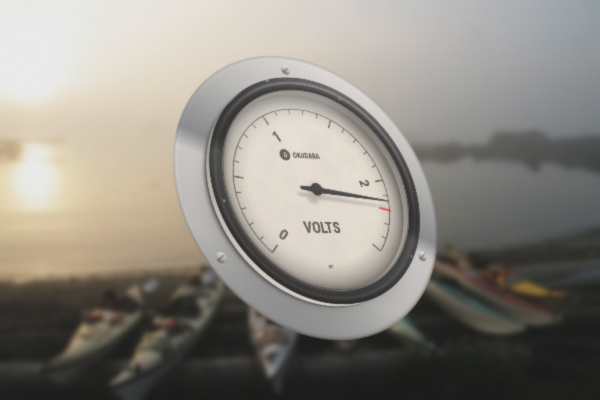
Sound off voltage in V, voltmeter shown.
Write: 2.15 V
